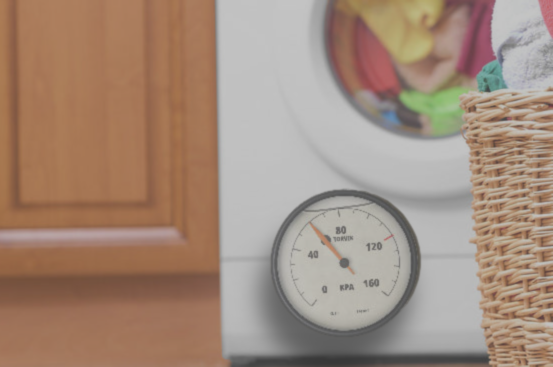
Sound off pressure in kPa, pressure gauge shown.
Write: 60 kPa
